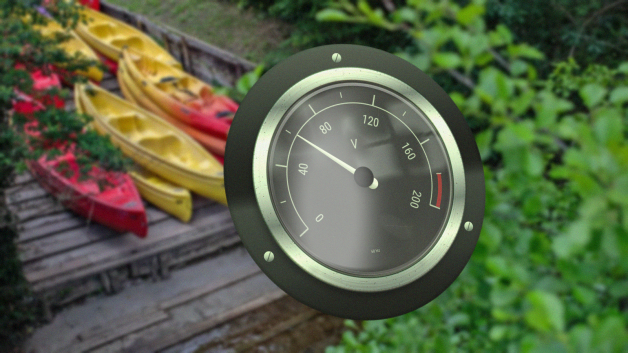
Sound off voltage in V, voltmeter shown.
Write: 60 V
